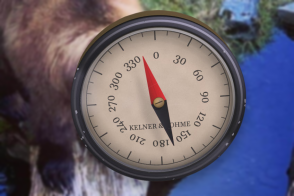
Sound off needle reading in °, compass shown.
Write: 345 °
